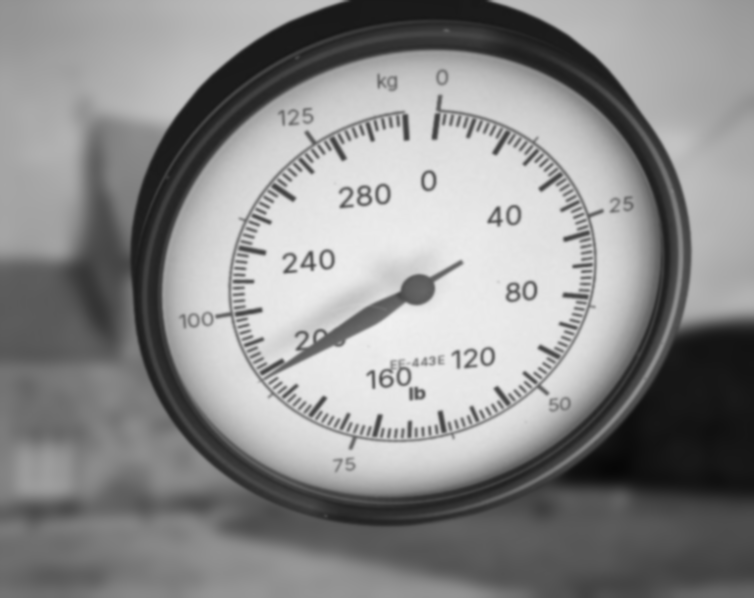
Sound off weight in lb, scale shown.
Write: 200 lb
